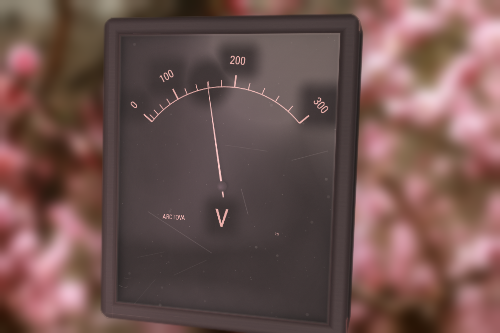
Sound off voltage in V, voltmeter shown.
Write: 160 V
